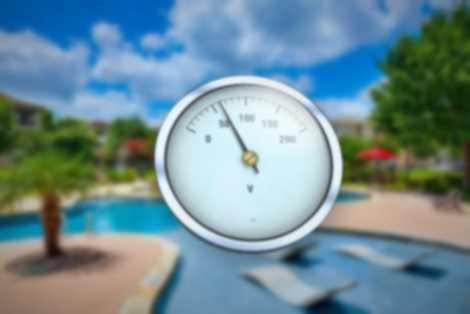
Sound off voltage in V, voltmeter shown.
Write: 60 V
